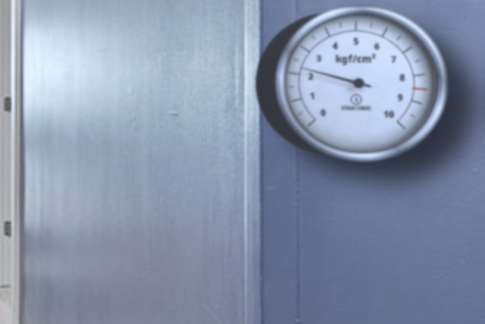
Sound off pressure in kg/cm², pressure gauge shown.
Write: 2.25 kg/cm²
